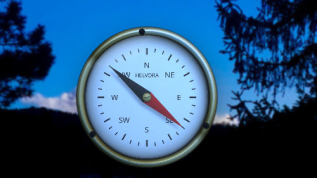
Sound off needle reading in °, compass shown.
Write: 130 °
